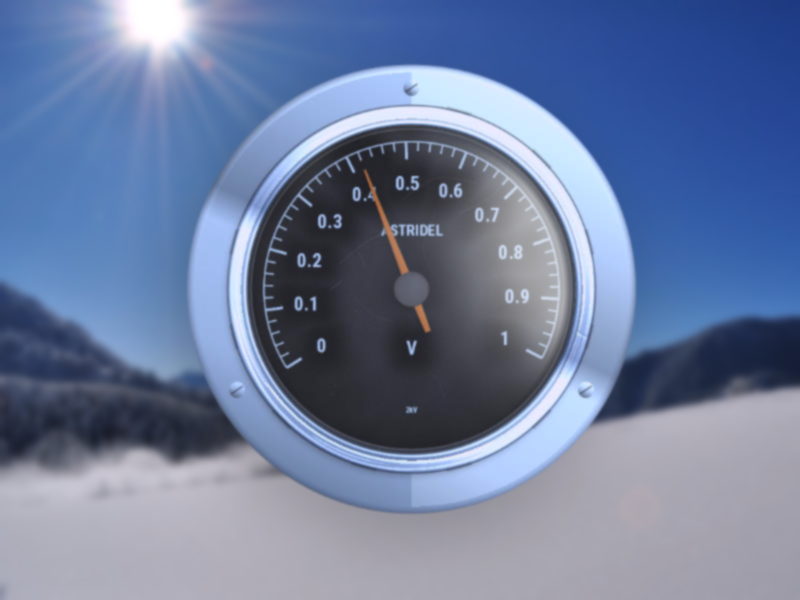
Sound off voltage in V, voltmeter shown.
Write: 0.42 V
